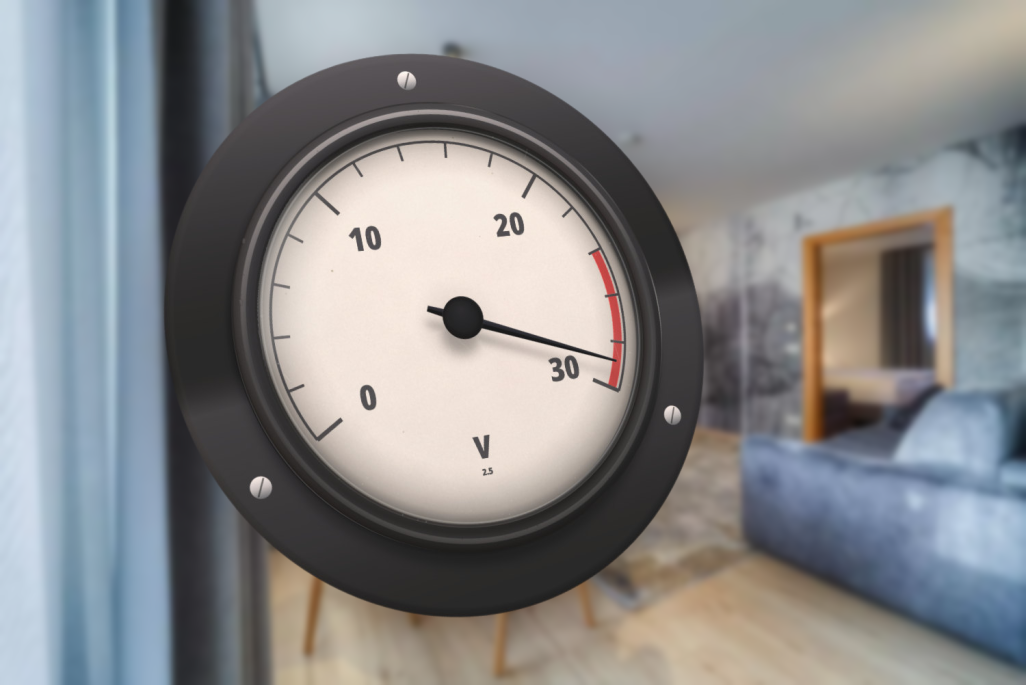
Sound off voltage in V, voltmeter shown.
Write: 29 V
